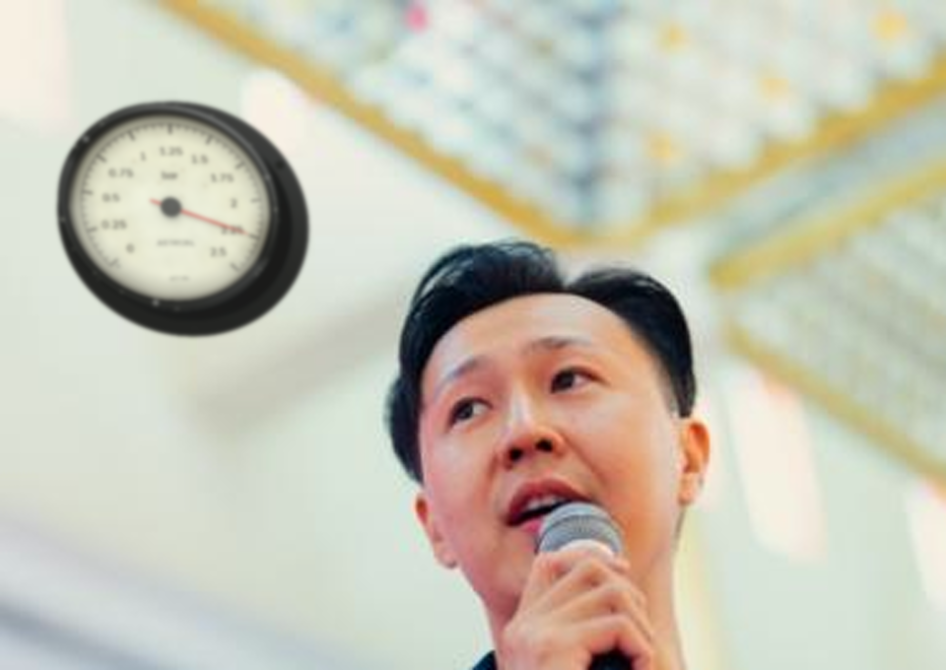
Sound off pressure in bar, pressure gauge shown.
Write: 2.25 bar
